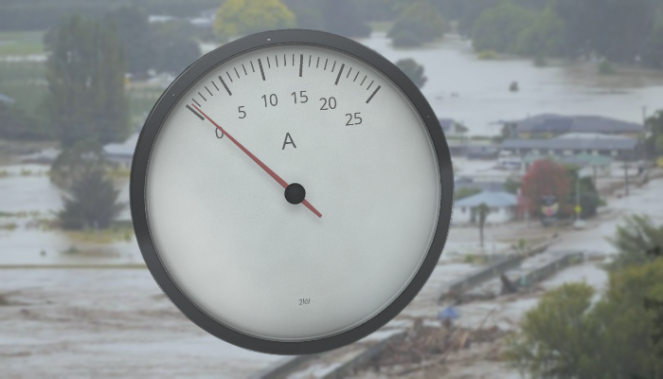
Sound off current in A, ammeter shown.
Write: 0.5 A
